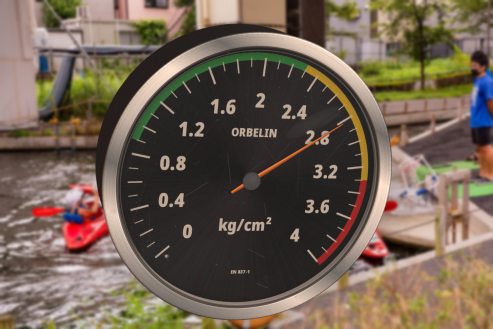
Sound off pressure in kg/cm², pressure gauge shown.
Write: 2.8 kg/cm²
